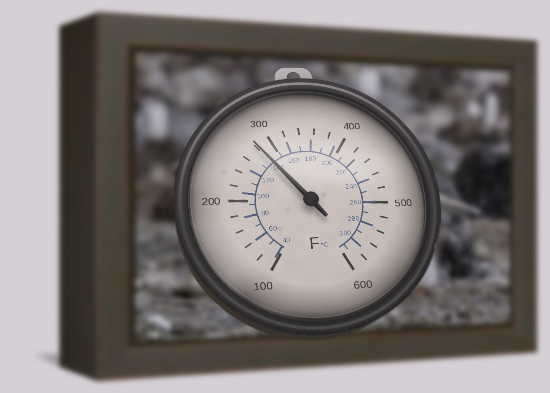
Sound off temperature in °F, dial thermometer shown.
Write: 280 °F
